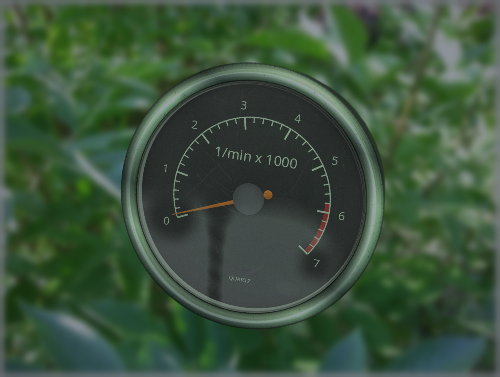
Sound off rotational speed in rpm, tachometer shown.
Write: 100 rpm
